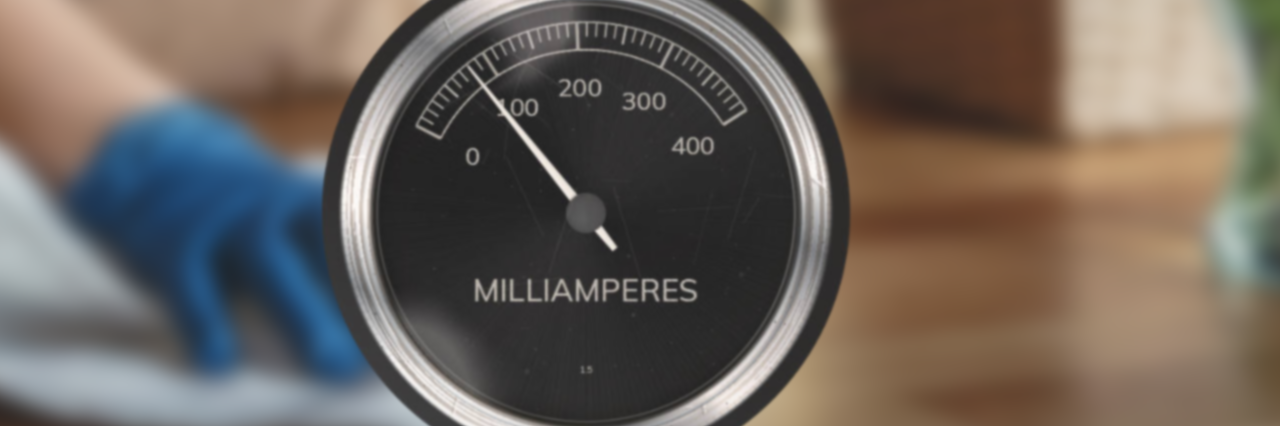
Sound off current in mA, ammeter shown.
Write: 80 mA
